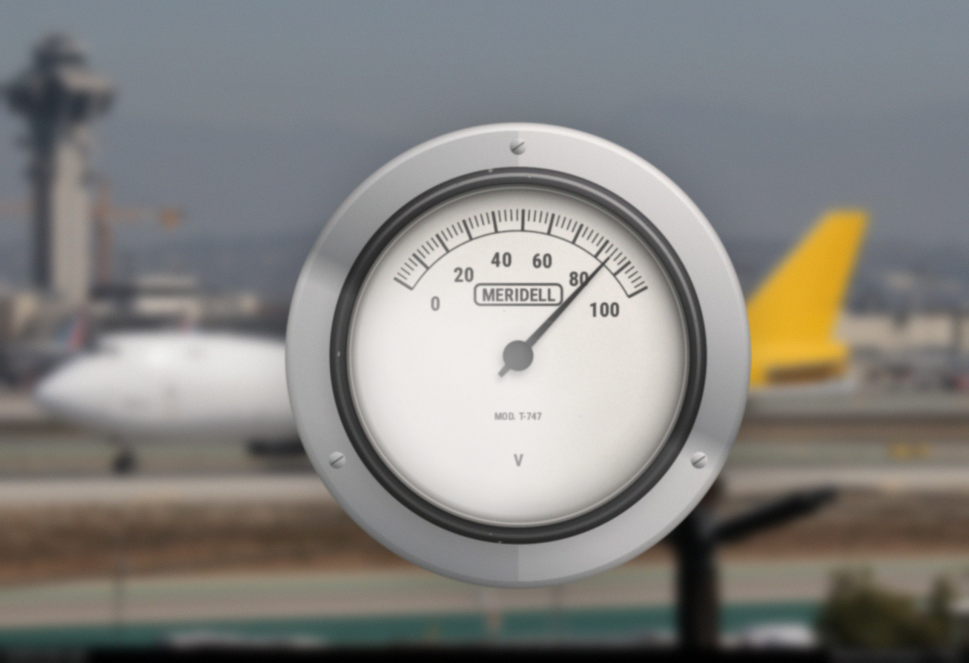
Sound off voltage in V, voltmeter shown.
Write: 84 V
